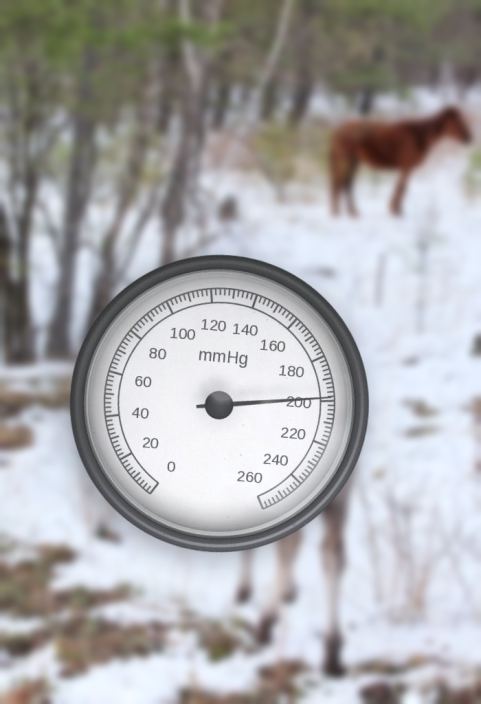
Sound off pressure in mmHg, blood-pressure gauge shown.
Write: 198 mmHg
